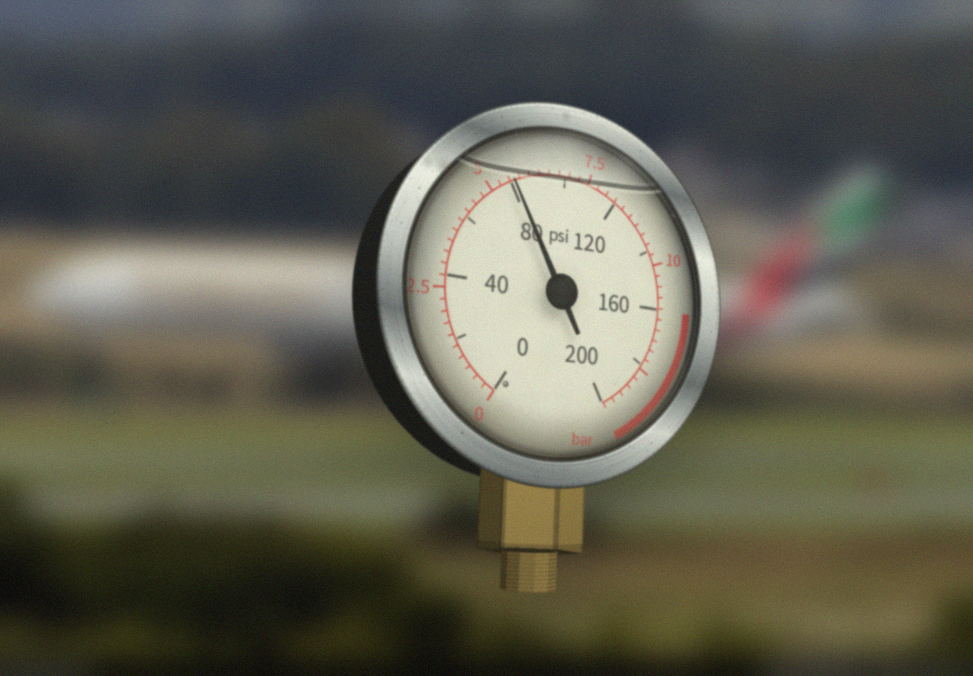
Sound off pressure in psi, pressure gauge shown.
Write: 80 psi
